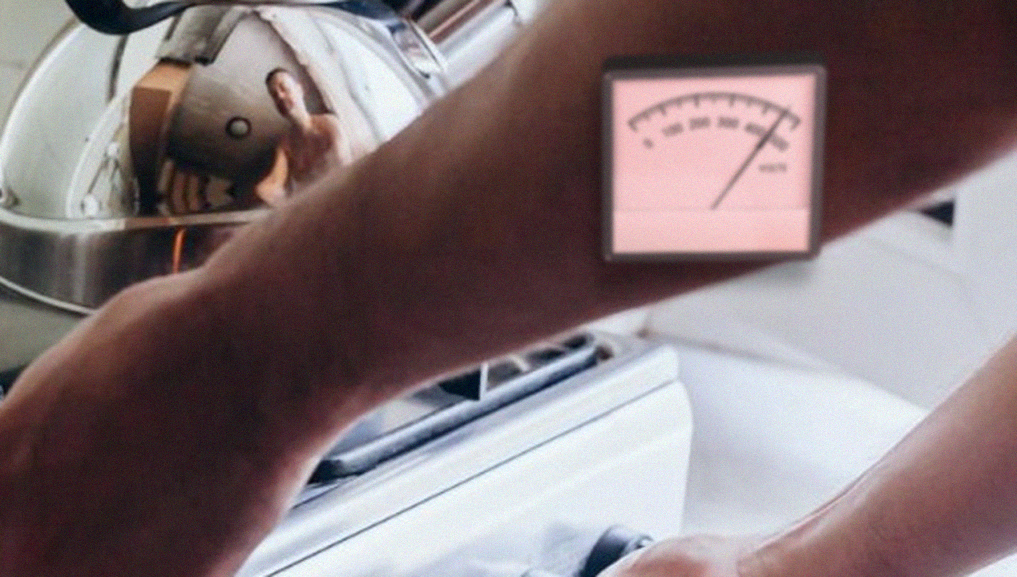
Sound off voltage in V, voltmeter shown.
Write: 450 V
